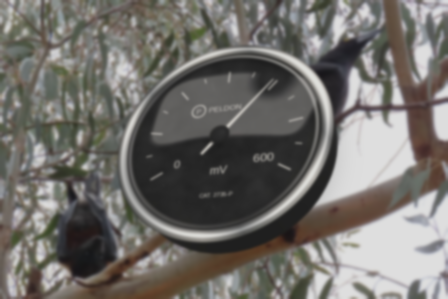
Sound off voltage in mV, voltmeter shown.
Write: 400 mV
